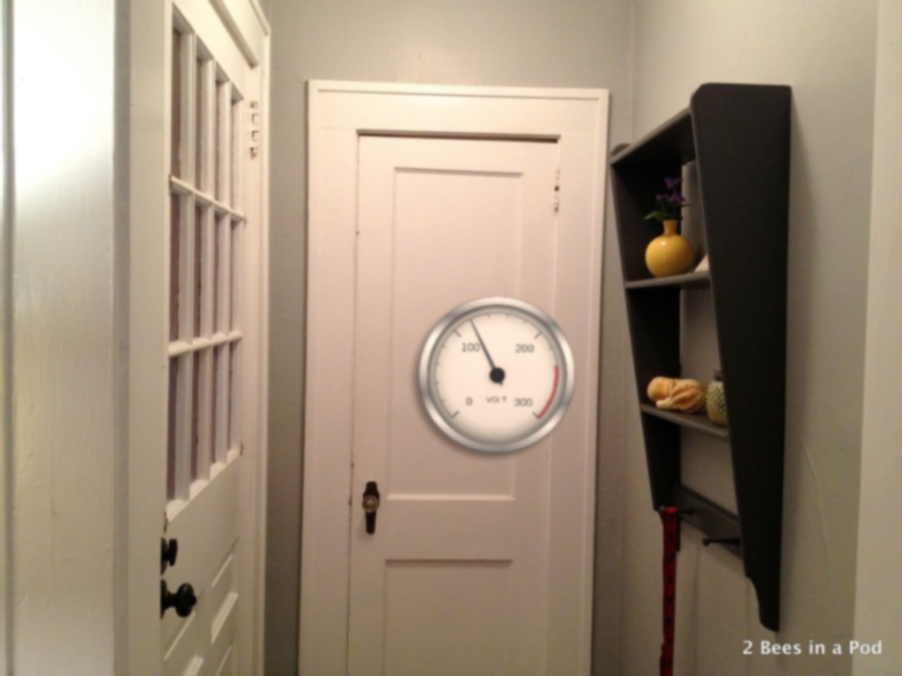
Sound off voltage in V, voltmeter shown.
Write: 120 V
